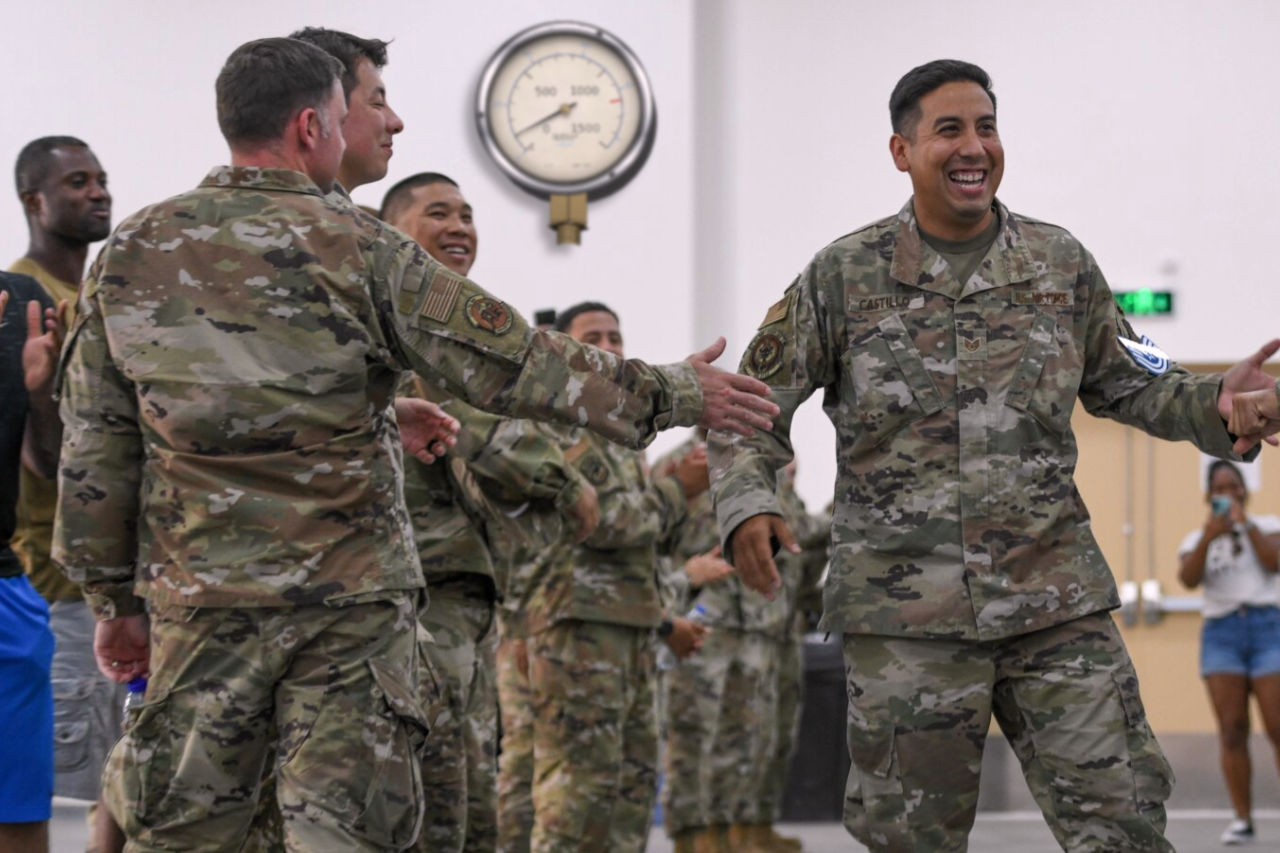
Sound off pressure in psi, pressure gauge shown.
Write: 100 psi
